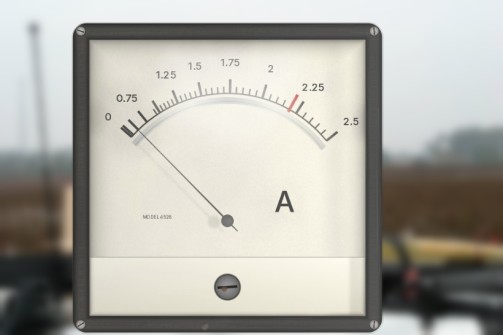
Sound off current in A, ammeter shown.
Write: 0.5 A
